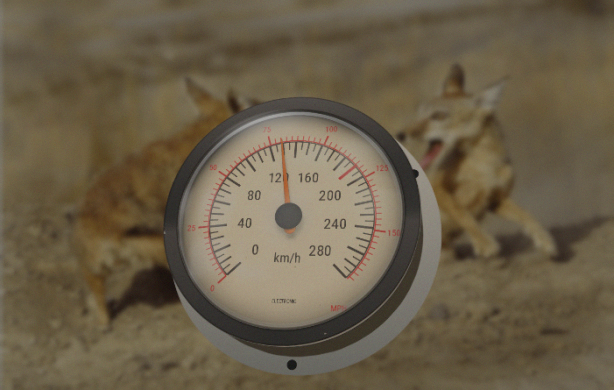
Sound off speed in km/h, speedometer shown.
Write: 130 km/h
